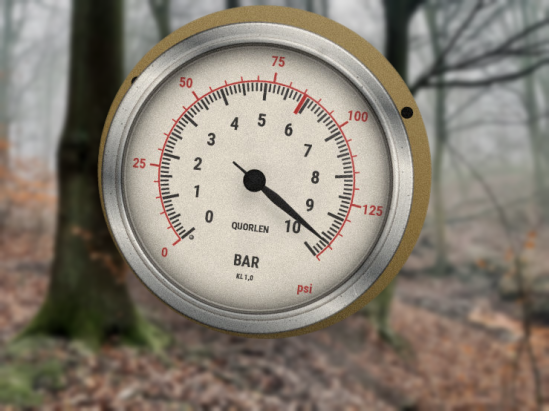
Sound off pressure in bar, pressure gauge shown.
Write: 9.6 bar
